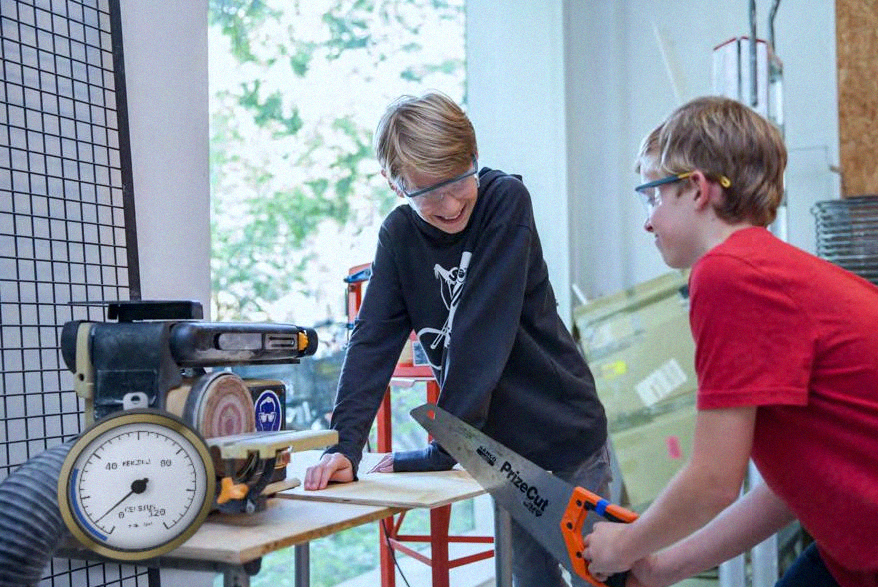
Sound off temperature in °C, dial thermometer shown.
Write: 8 °C
